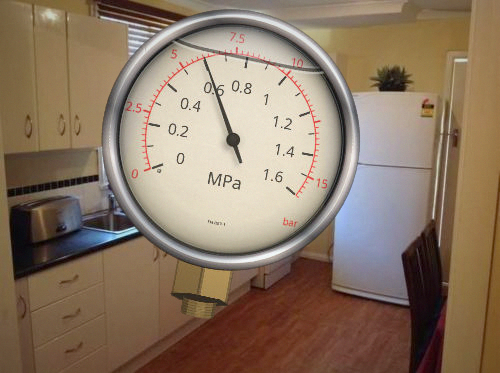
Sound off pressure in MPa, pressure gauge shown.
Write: 0.6 MPa
